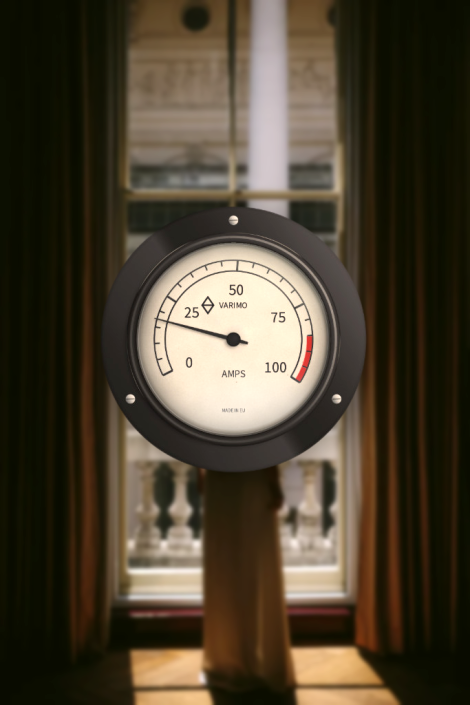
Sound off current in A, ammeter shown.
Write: 17.5 A
